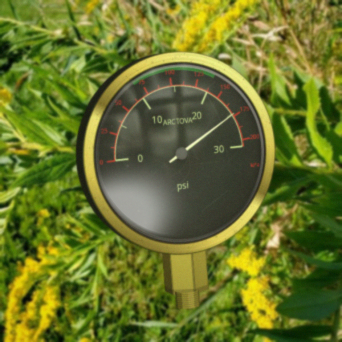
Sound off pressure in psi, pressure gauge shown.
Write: 25 psi
